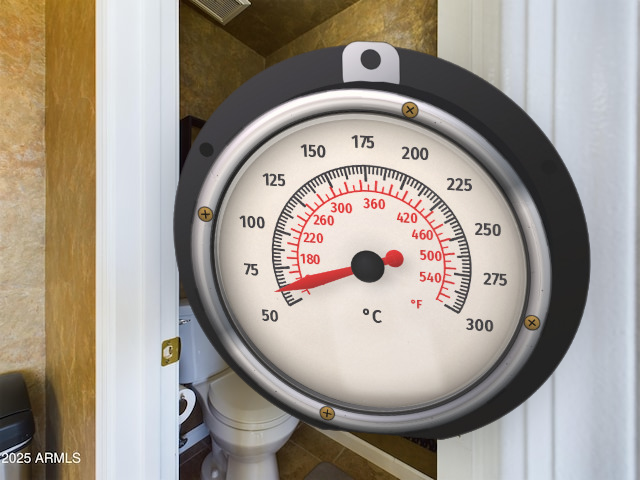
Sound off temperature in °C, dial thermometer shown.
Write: 62.5 °C
